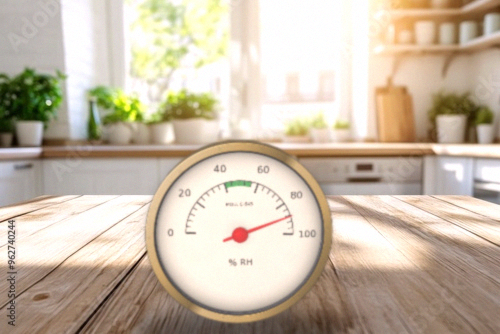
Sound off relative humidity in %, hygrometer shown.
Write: 88 %
